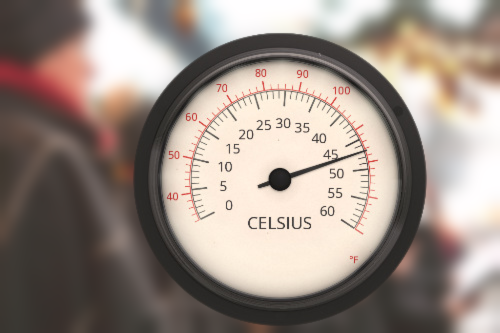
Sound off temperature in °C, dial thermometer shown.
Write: 47 °C
